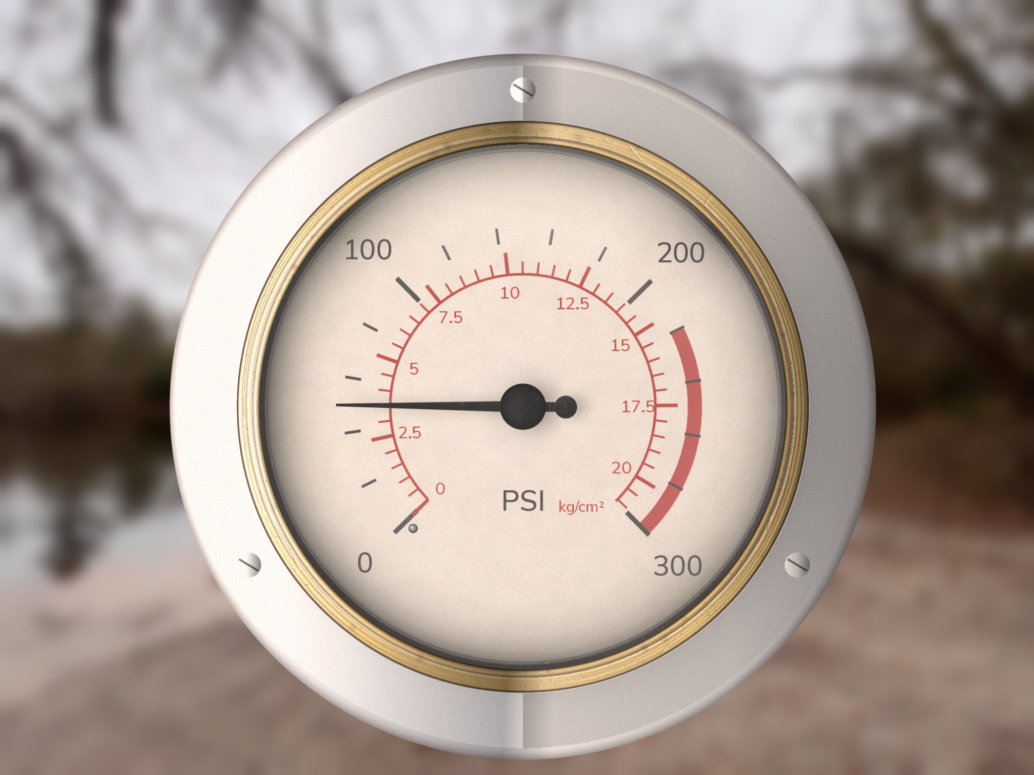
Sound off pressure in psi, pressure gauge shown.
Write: 50 psi
